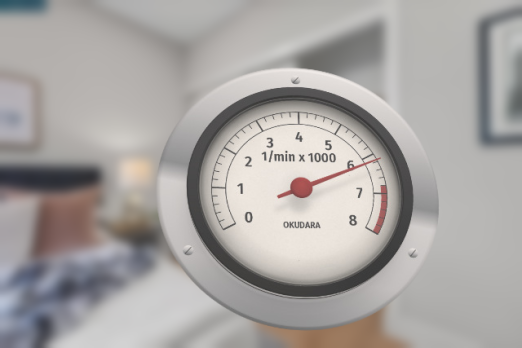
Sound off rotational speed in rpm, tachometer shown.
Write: 6200 rpm
